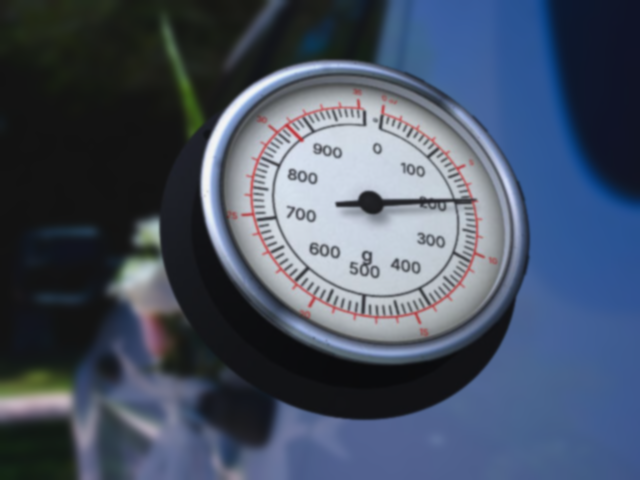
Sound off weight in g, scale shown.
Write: 200 g
